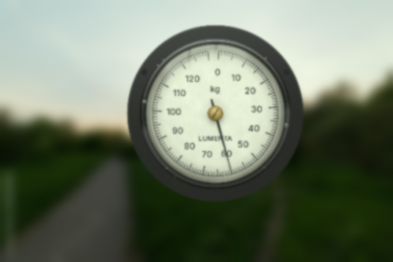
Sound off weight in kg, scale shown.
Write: 60 kg
